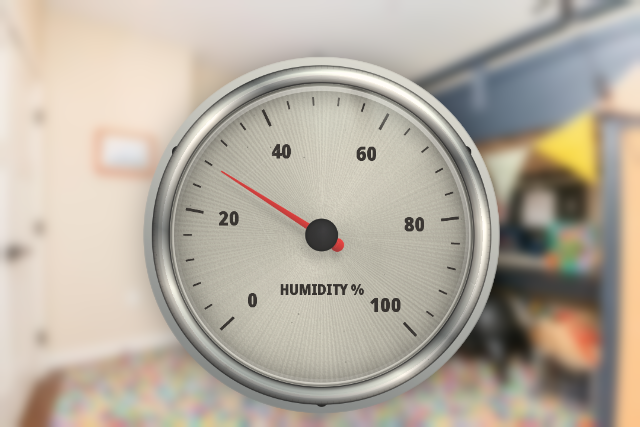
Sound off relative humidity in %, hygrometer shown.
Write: 28 %
